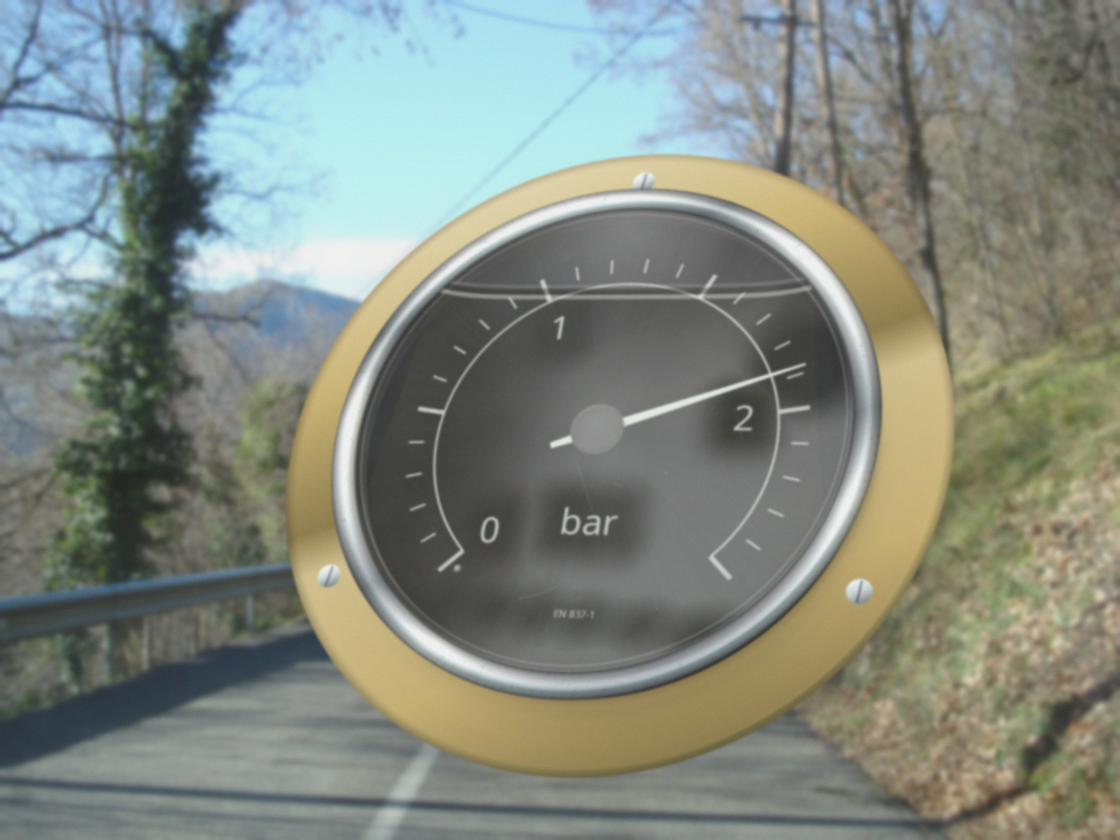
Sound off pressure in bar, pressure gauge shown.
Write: 1.9 bar
